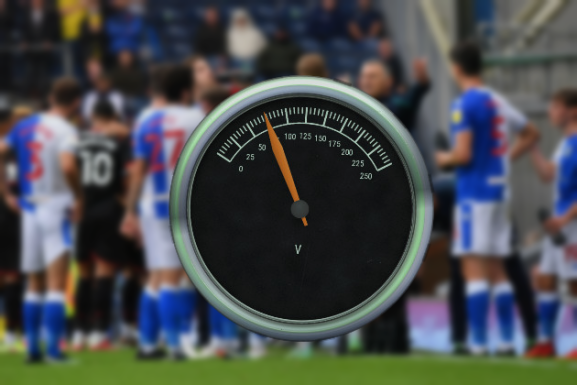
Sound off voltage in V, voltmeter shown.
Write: 75 V
